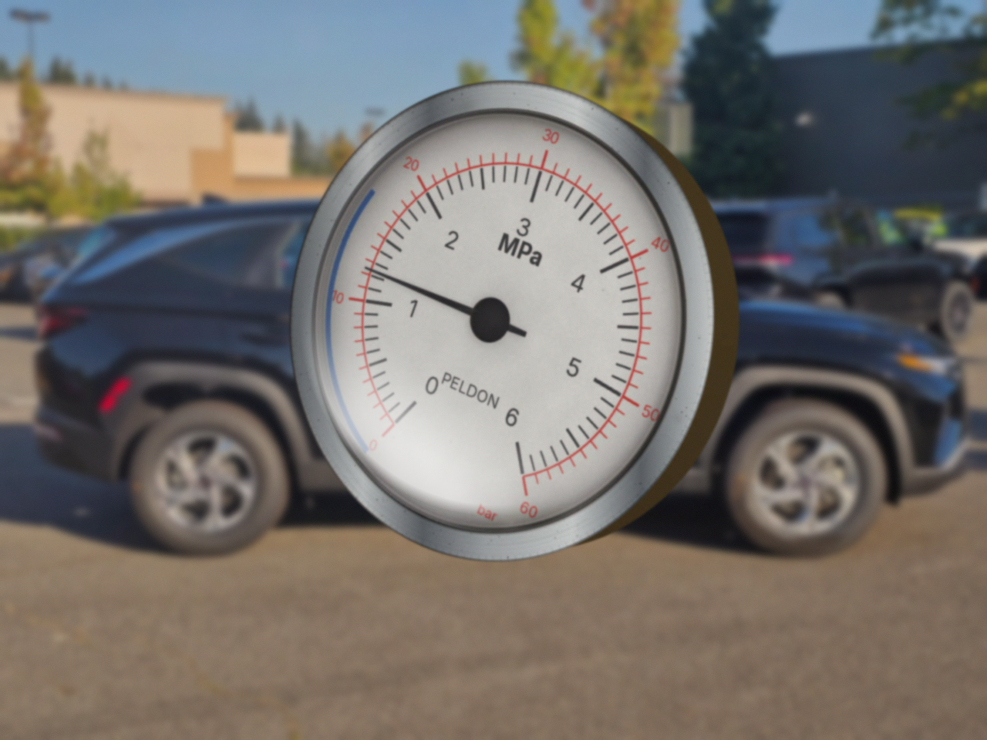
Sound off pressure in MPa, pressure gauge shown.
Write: 1.25 MPa
